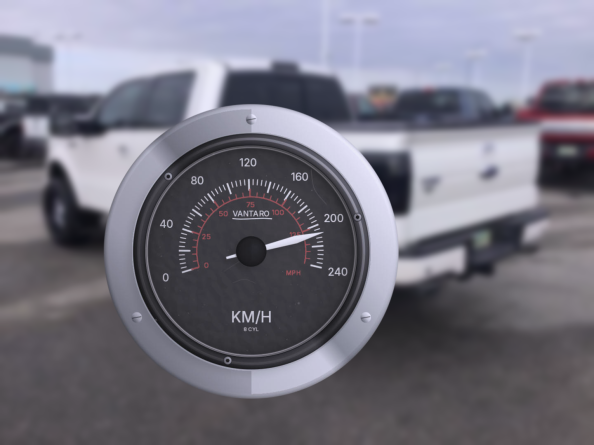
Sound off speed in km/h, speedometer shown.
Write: 208 km/h
